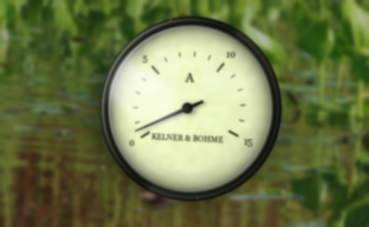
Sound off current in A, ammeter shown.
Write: 0.5 A
